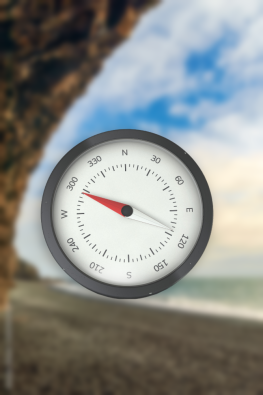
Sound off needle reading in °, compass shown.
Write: 295 °
